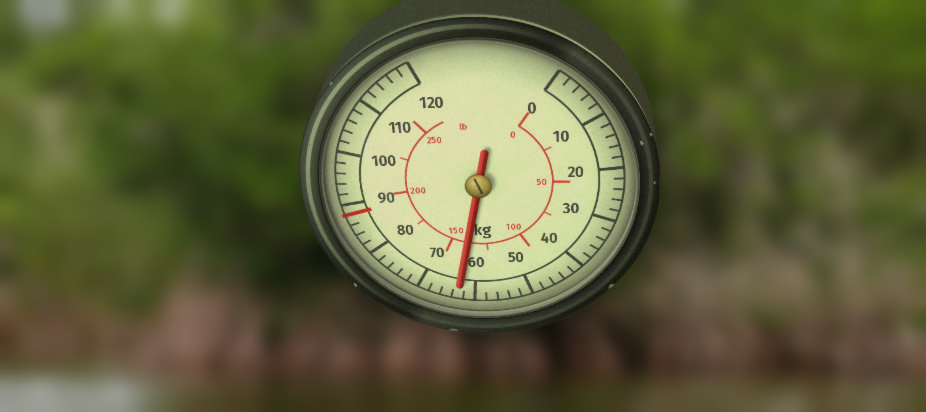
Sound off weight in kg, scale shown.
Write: 63 kg
